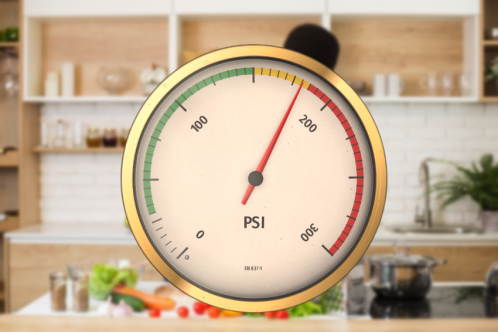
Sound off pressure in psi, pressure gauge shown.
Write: 180 psi
